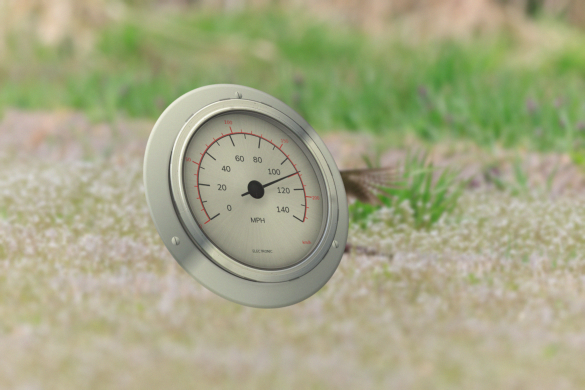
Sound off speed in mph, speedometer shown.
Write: 110 mph
